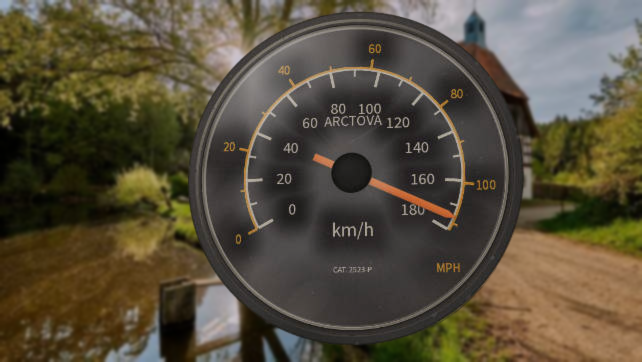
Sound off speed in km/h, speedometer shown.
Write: 175 km/h
